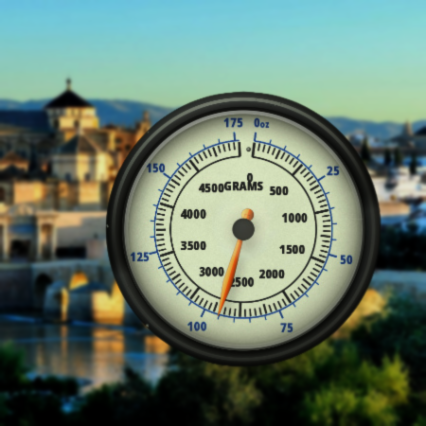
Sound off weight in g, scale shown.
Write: 2700 g
